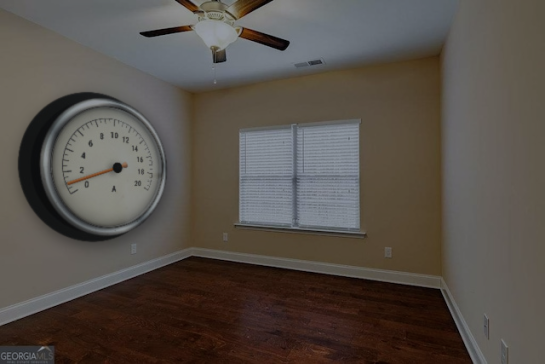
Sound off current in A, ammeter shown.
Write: 1 A
